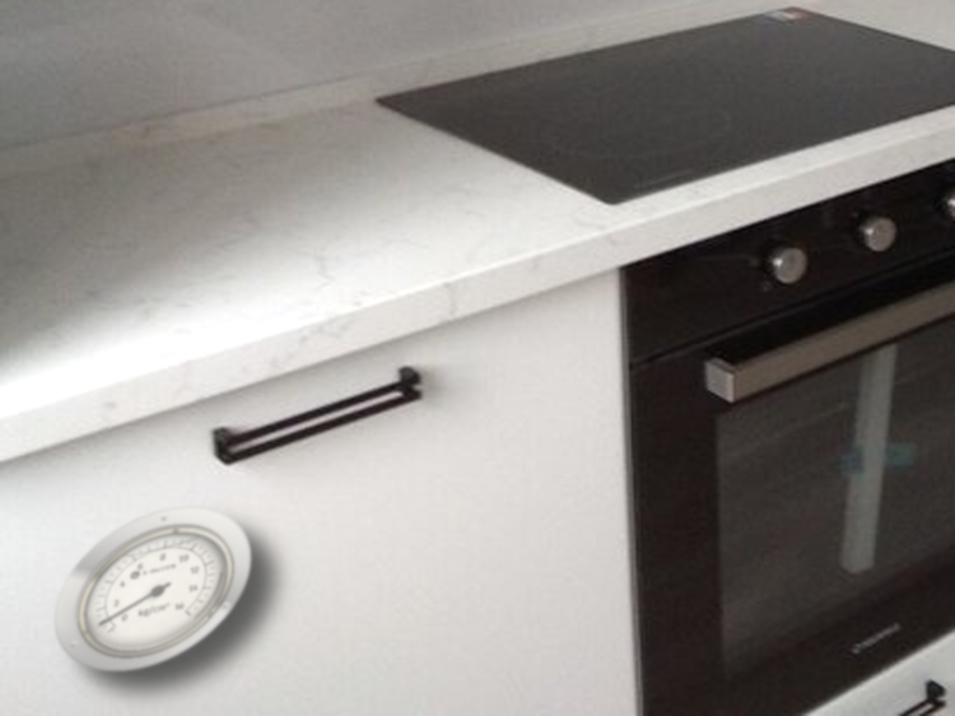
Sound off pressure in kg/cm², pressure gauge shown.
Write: 1 kg/cm²
